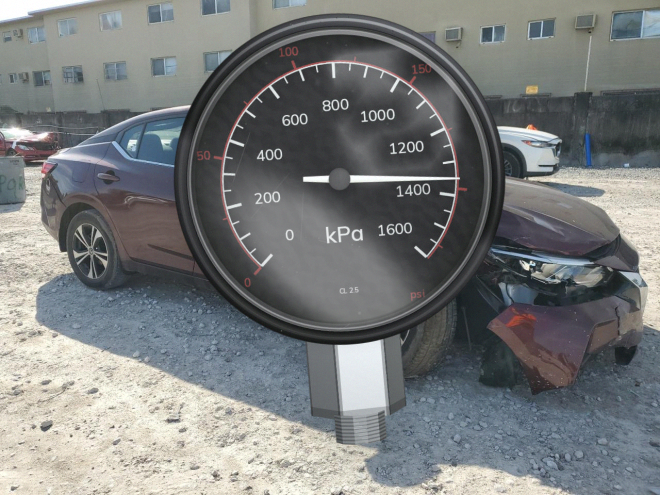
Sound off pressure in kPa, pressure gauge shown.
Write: 1350 kPa
